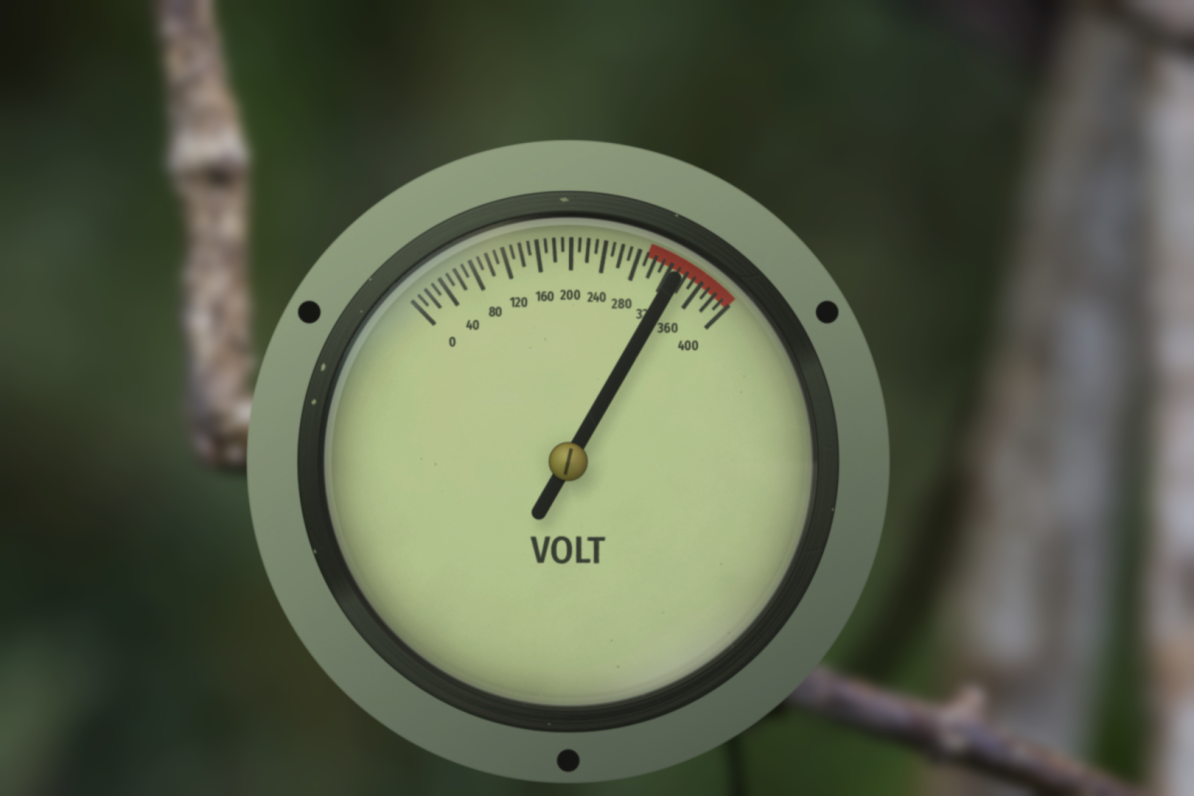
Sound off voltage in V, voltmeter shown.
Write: 330 V
